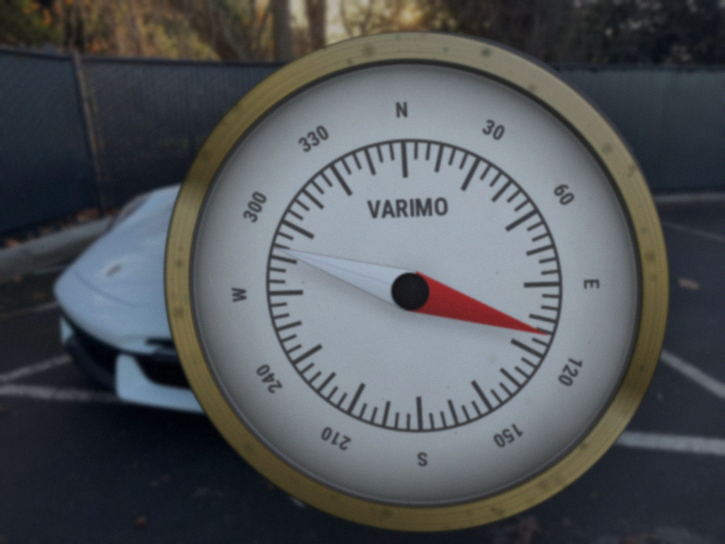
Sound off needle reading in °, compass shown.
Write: 110 °
